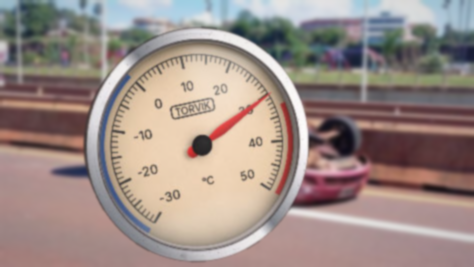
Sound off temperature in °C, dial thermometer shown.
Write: 30 °C
